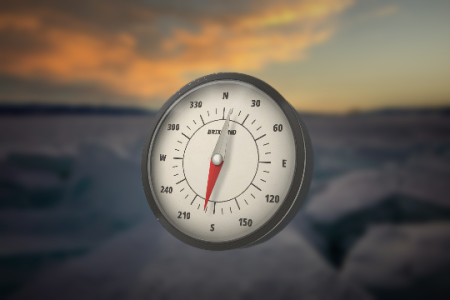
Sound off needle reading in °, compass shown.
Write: 190 °
